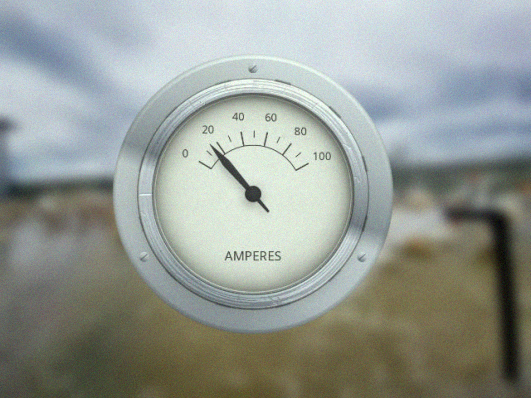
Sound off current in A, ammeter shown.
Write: 15 A
